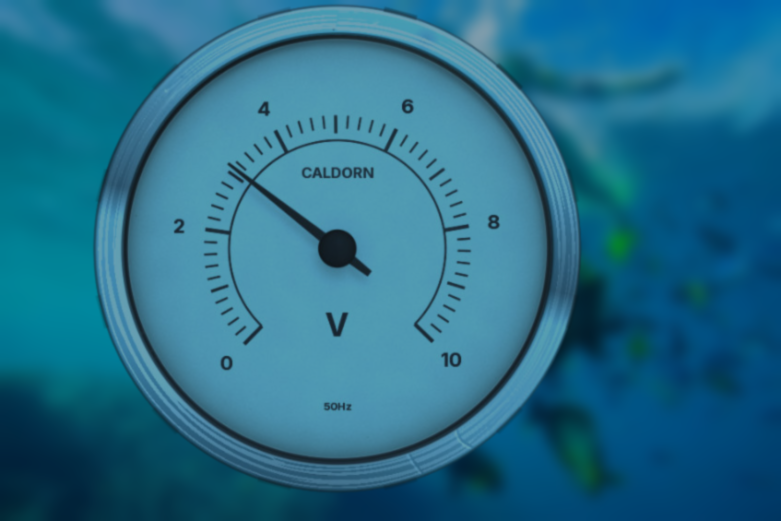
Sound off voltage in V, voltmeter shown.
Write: 3.1 V
